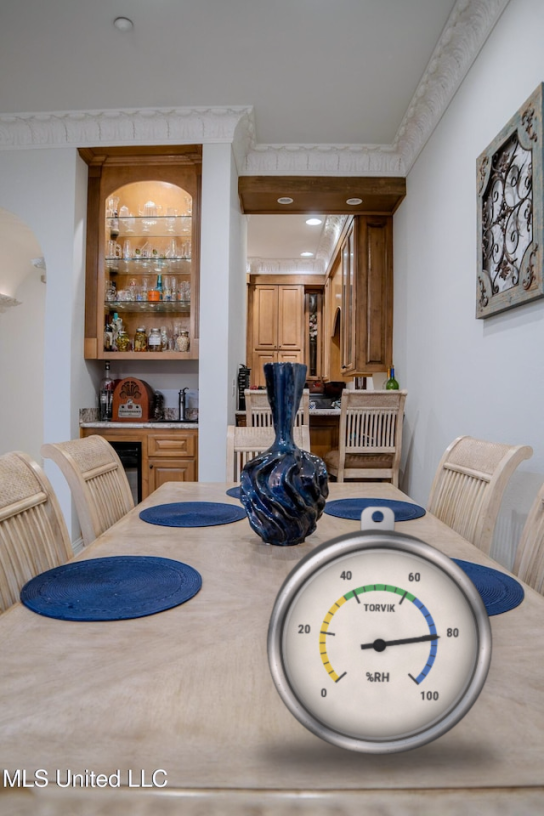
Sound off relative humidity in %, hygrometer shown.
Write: 80 %
